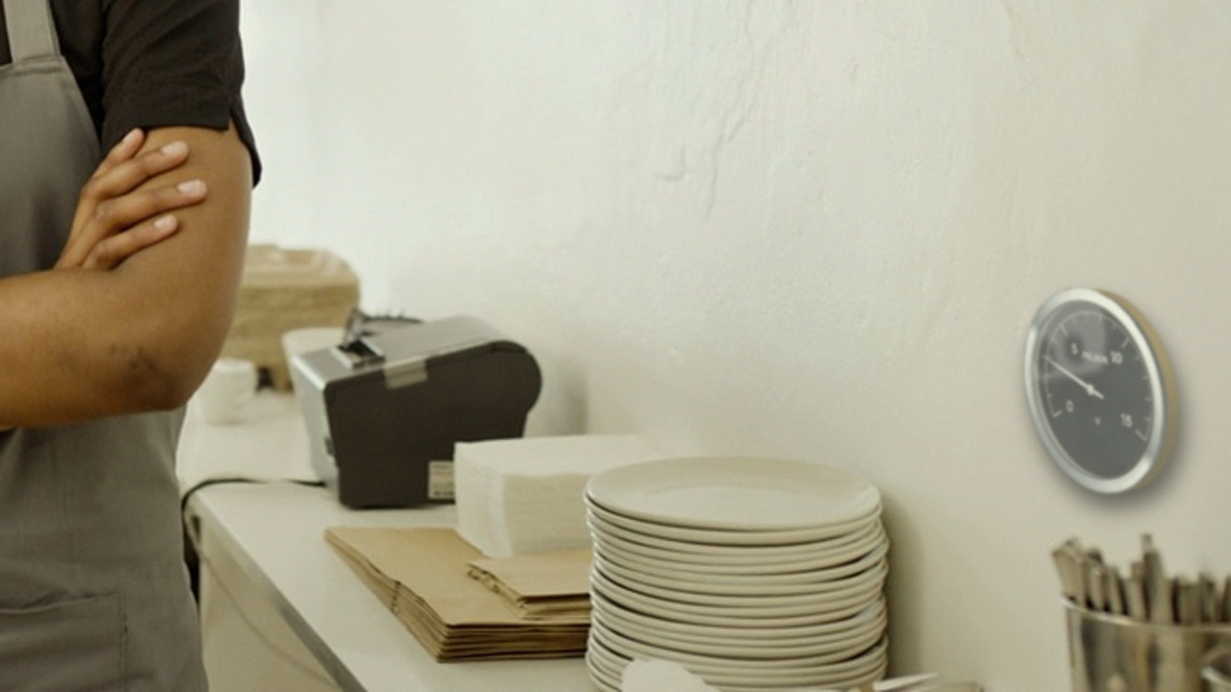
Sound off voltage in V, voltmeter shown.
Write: 3 V
